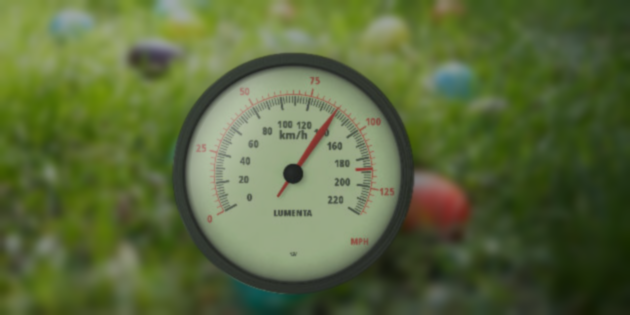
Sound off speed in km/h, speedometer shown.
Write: 140 km/h
